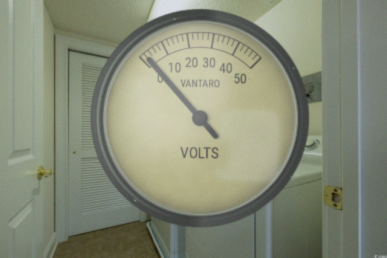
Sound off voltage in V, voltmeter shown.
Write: 2 V
